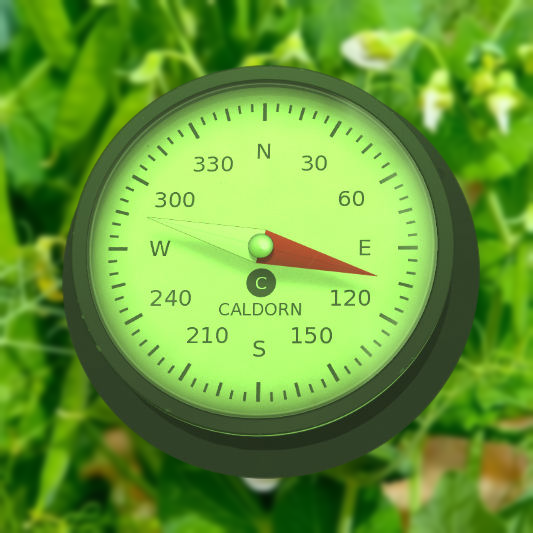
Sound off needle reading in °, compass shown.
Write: 105 °
